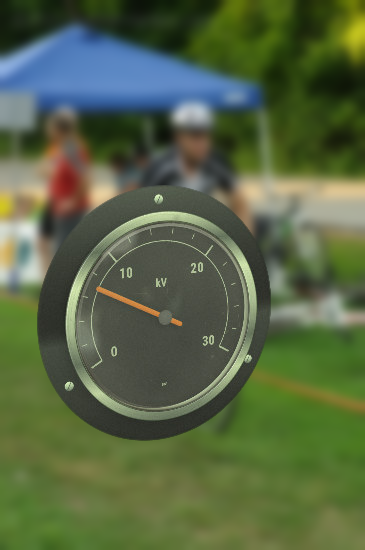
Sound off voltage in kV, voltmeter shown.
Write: 7 kV
